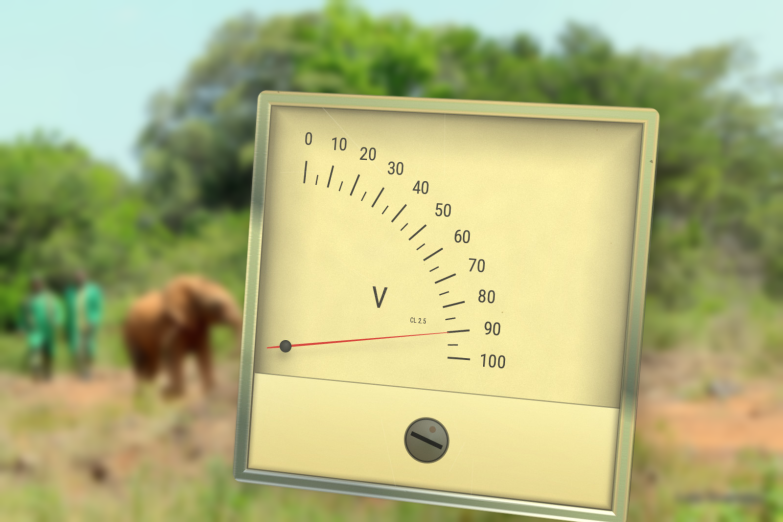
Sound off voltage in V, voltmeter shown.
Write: 90 V
